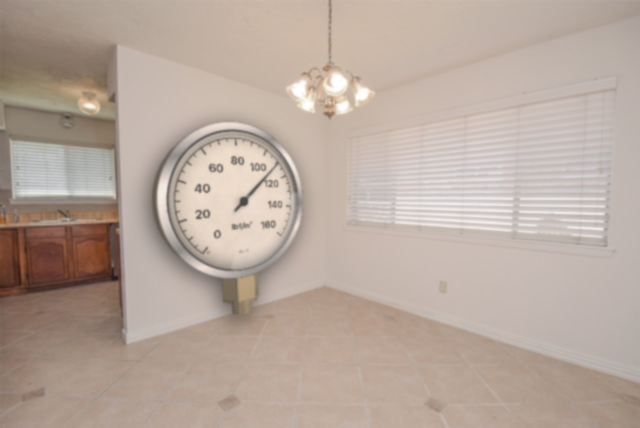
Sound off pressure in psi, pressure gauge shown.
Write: 110 psi
